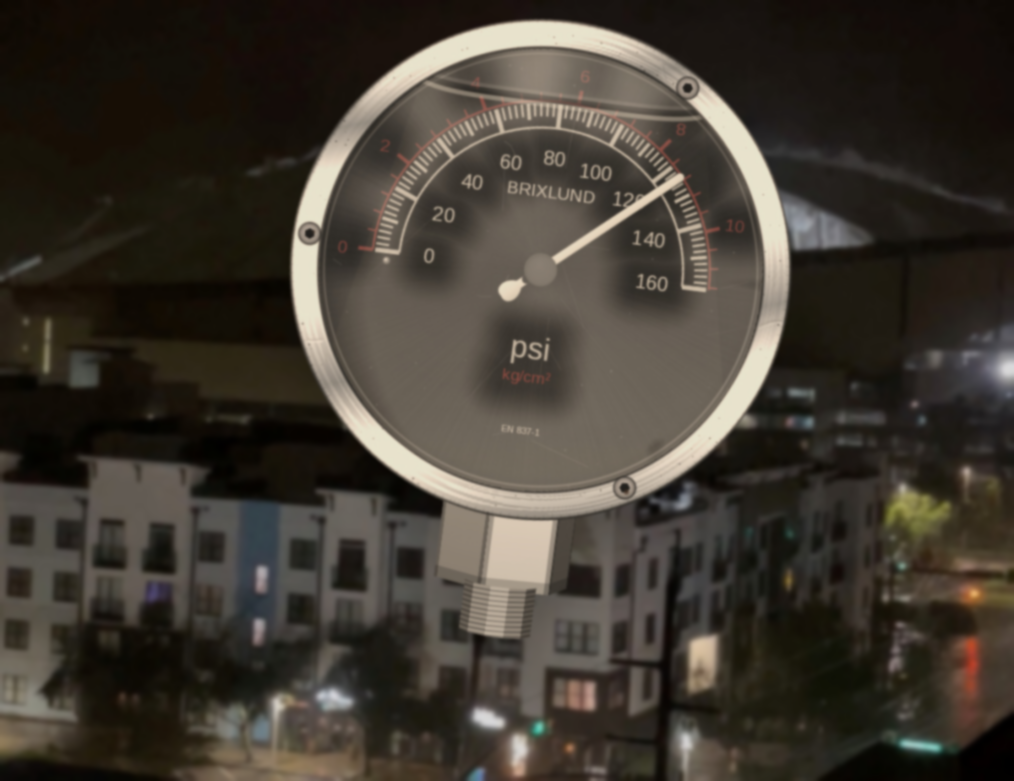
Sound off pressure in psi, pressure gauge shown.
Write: 124 psi
